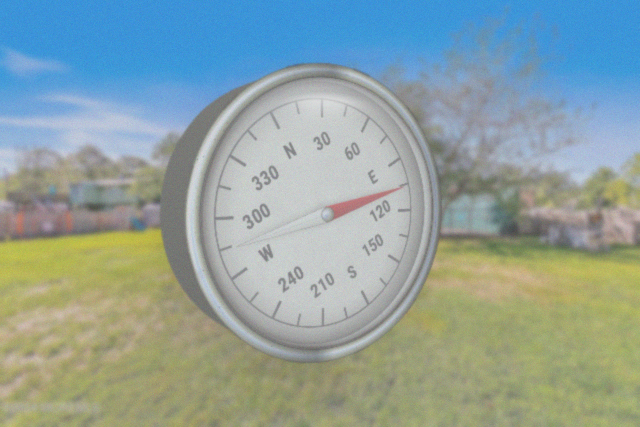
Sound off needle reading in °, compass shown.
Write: 105 °
